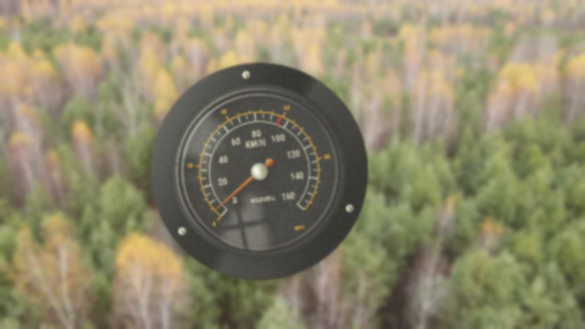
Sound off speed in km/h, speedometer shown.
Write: 5 km/h
